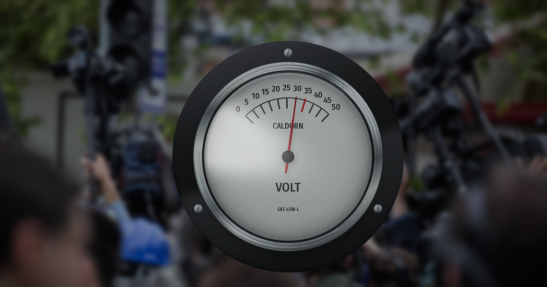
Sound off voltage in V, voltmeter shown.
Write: 30 V
